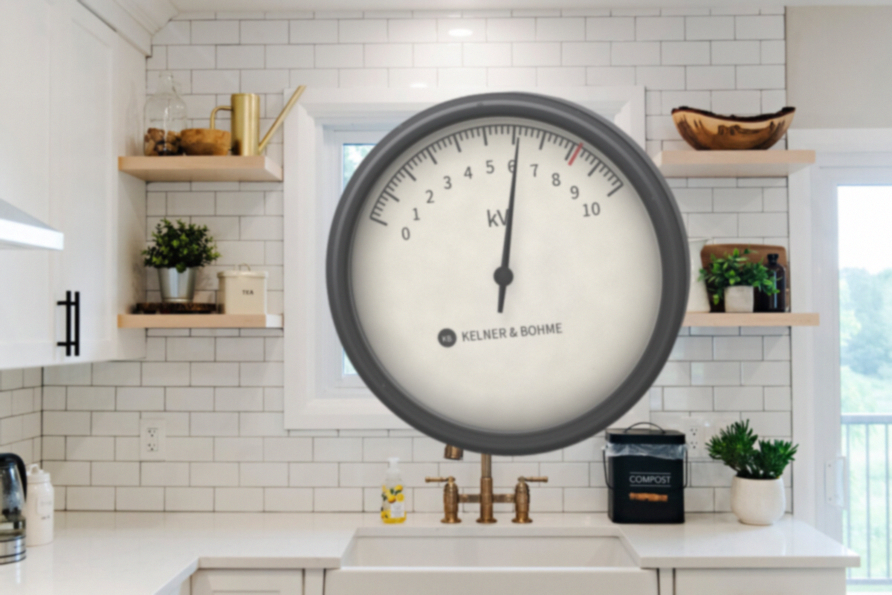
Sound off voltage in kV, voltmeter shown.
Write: 6.2 kV
